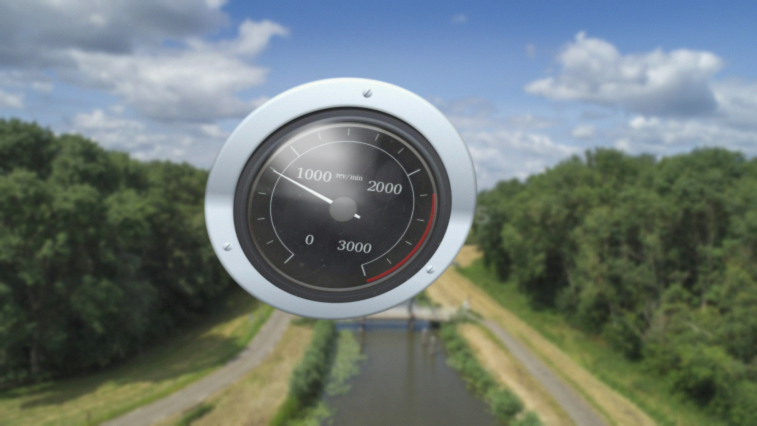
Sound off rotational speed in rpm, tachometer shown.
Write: 800 rpm
